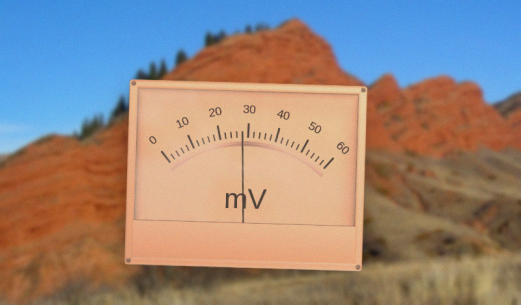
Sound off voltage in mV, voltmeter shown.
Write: 28 mV
